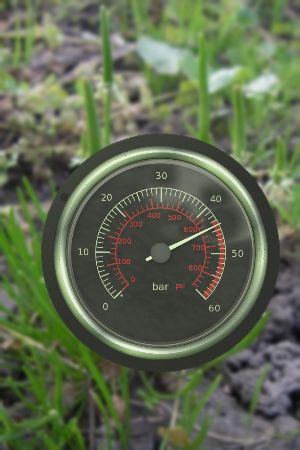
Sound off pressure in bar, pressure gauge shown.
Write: 44 bar
